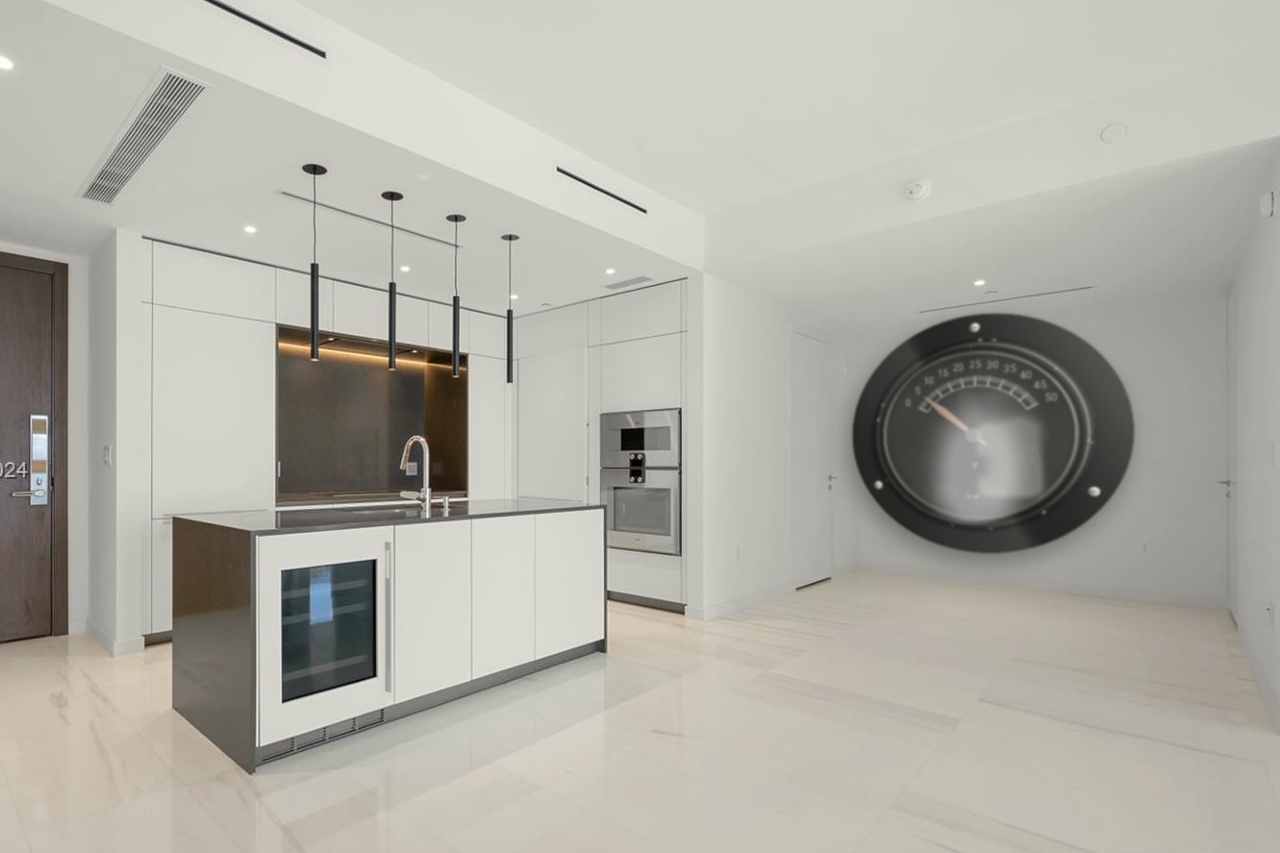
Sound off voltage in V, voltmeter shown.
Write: 5 V
